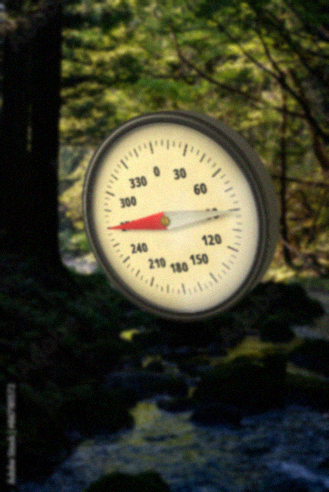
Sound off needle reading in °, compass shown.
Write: 270 °
